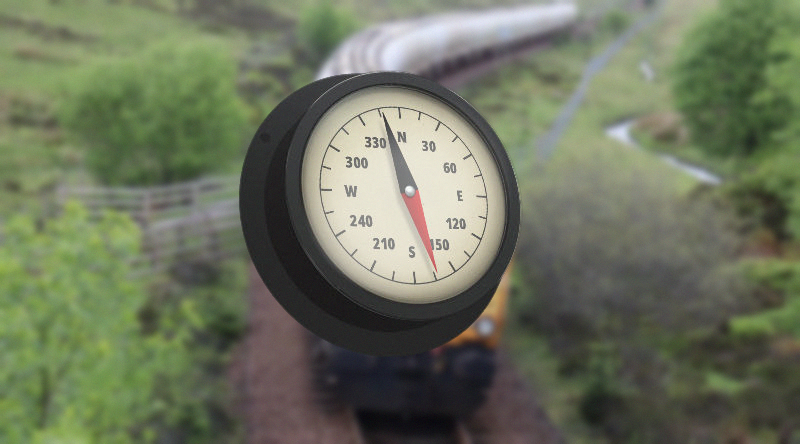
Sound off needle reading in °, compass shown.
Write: 165 °
